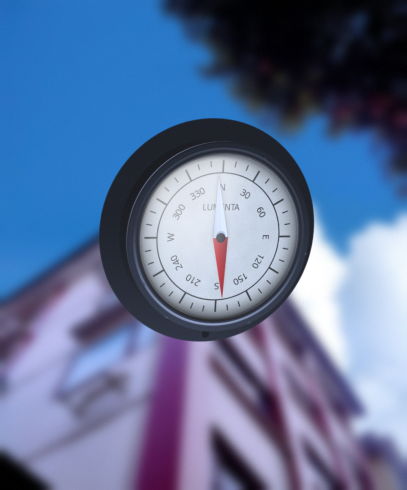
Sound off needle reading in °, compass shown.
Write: 175 °
